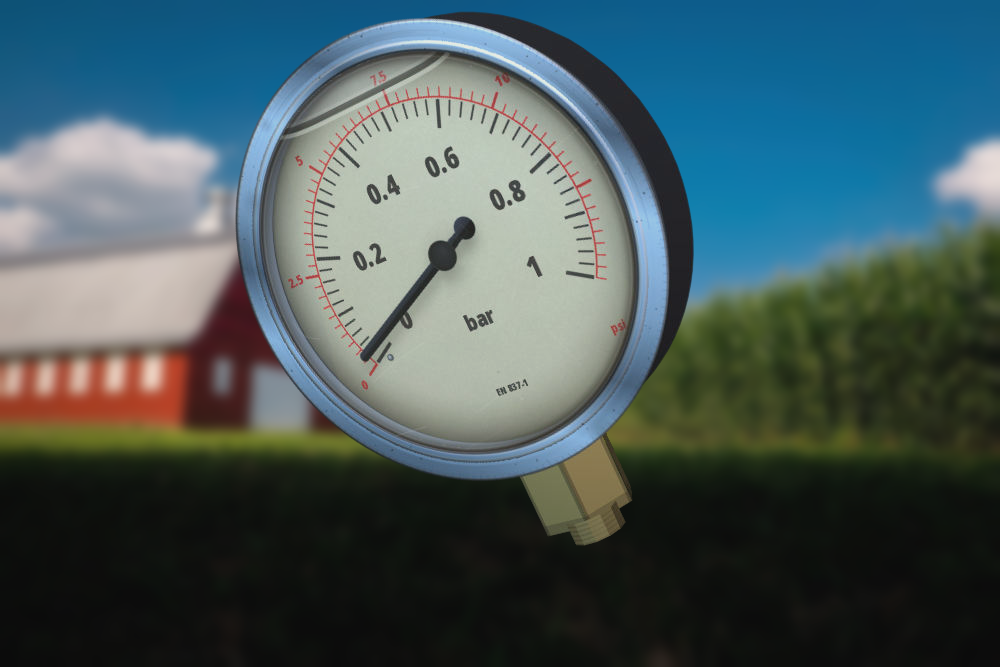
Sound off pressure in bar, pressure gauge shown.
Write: 0.02 bar
